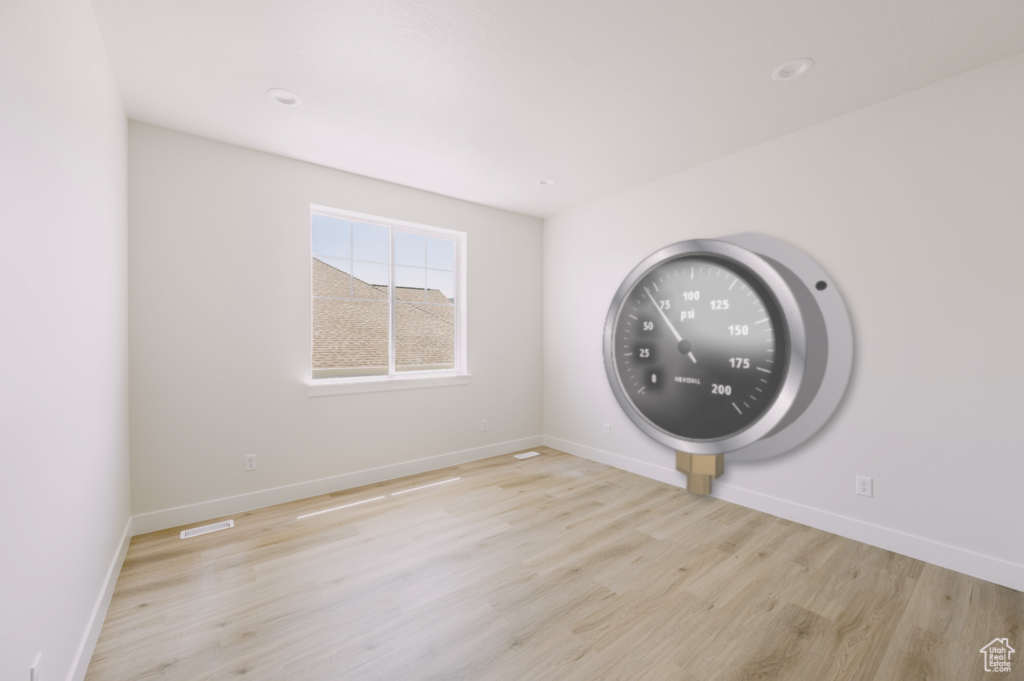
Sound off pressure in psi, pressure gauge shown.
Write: 70 psi
